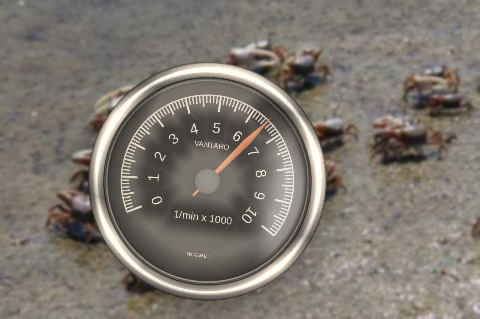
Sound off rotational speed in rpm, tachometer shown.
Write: 6500 rpm
